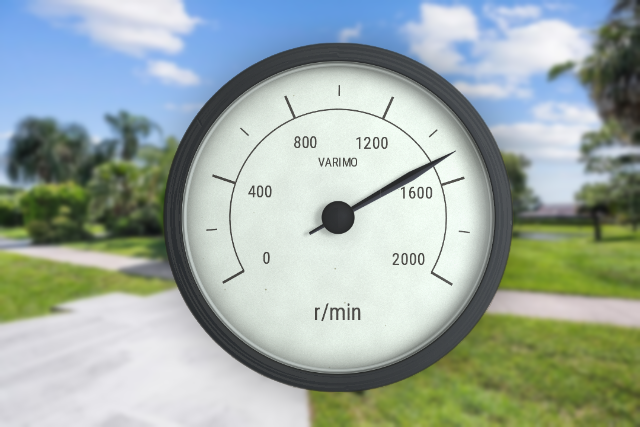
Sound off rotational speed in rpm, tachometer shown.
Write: 1500 rpm
